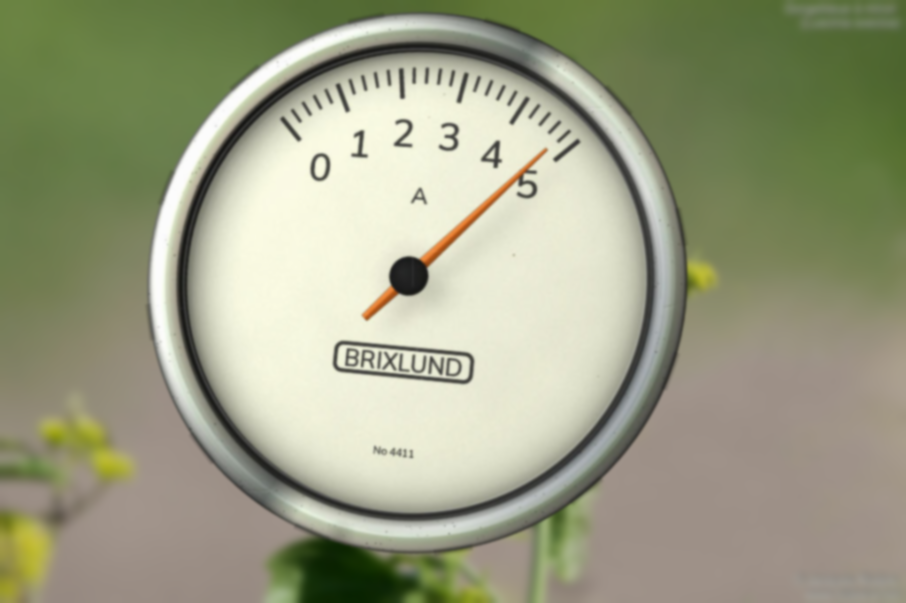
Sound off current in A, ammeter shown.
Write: 4.8 A
